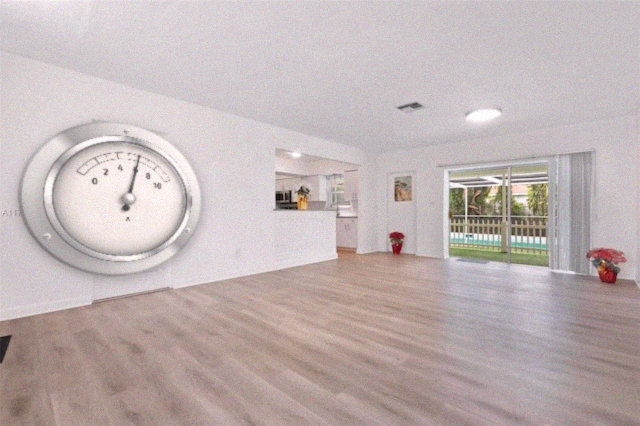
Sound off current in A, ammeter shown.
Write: 6 A
